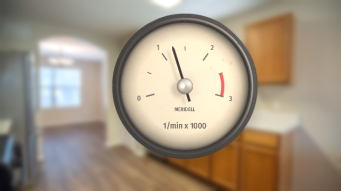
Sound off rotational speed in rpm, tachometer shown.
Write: 1250 rpm
